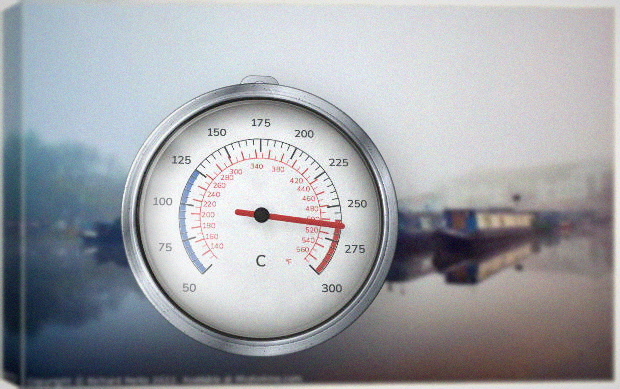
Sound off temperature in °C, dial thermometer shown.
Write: 265 °C
